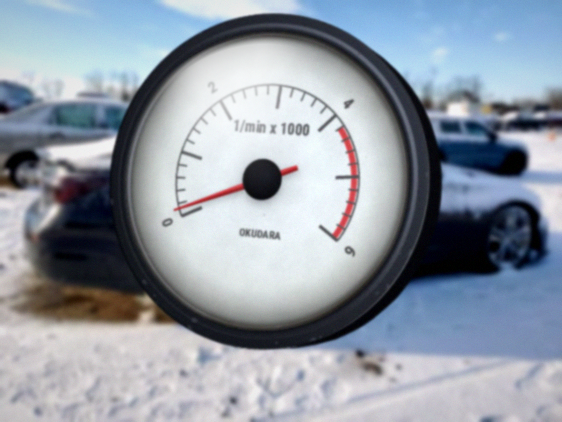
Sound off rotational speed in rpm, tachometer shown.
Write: 100 rpm
